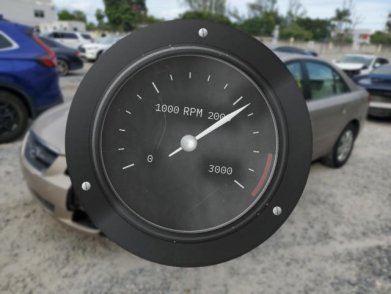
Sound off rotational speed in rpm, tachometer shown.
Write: 2100 rpm
